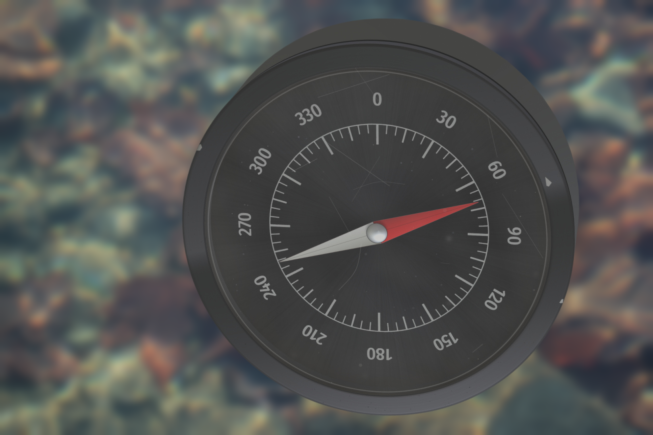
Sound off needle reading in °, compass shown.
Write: 70 °
